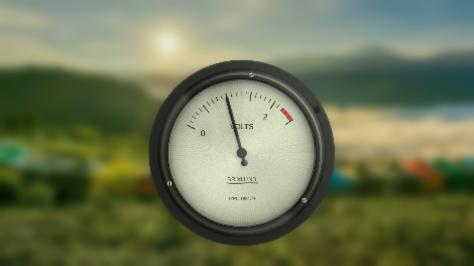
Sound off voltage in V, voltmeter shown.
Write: 1 V
